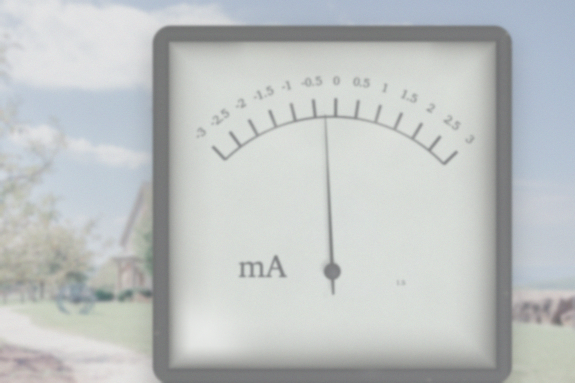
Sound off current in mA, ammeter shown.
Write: -0.25 mA
